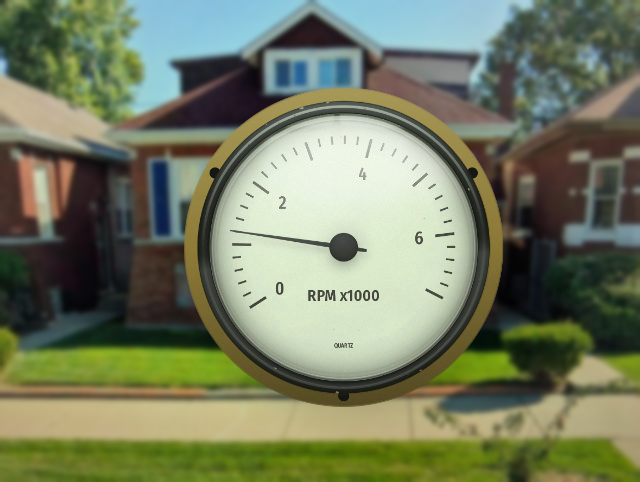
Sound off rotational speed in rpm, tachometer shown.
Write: 1200 rpm
